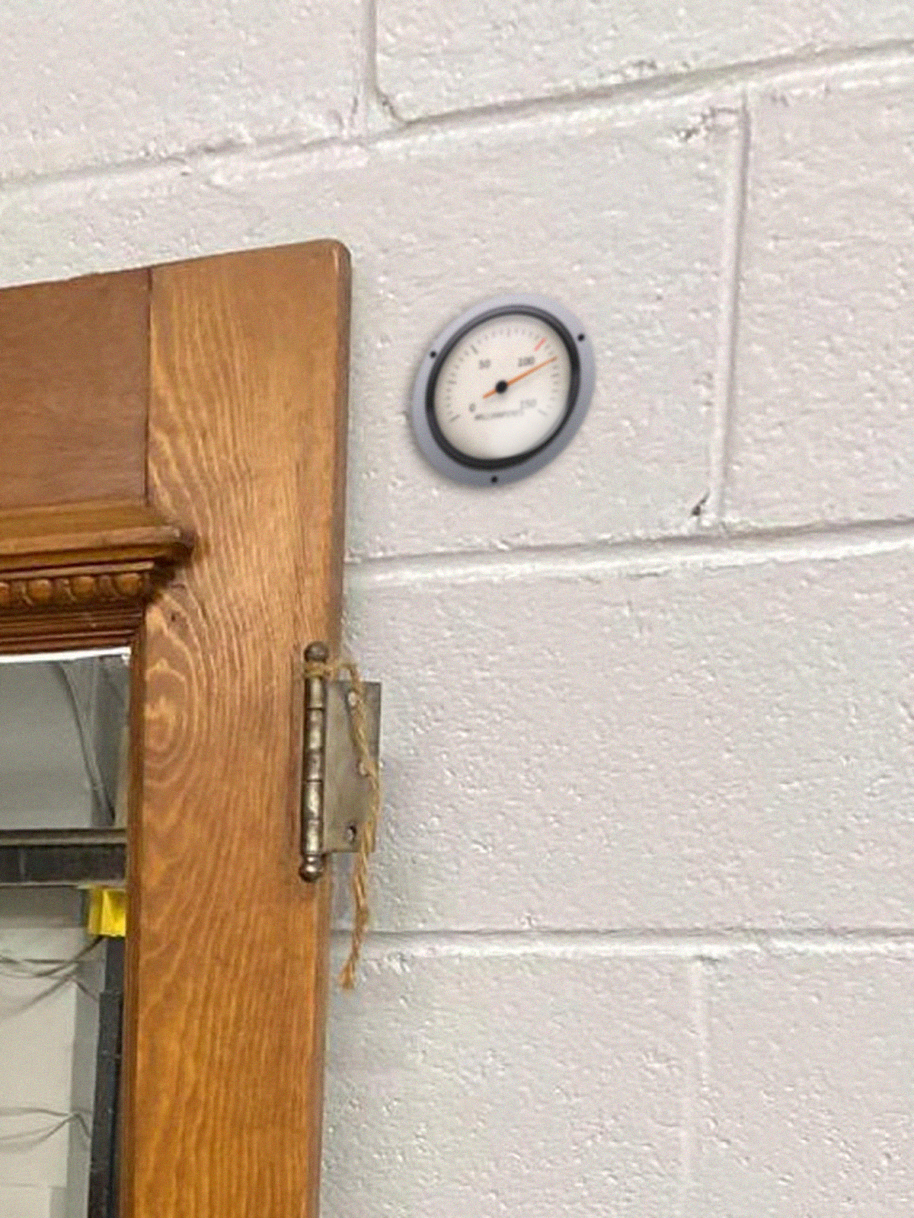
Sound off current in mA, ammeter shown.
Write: 115 mA
